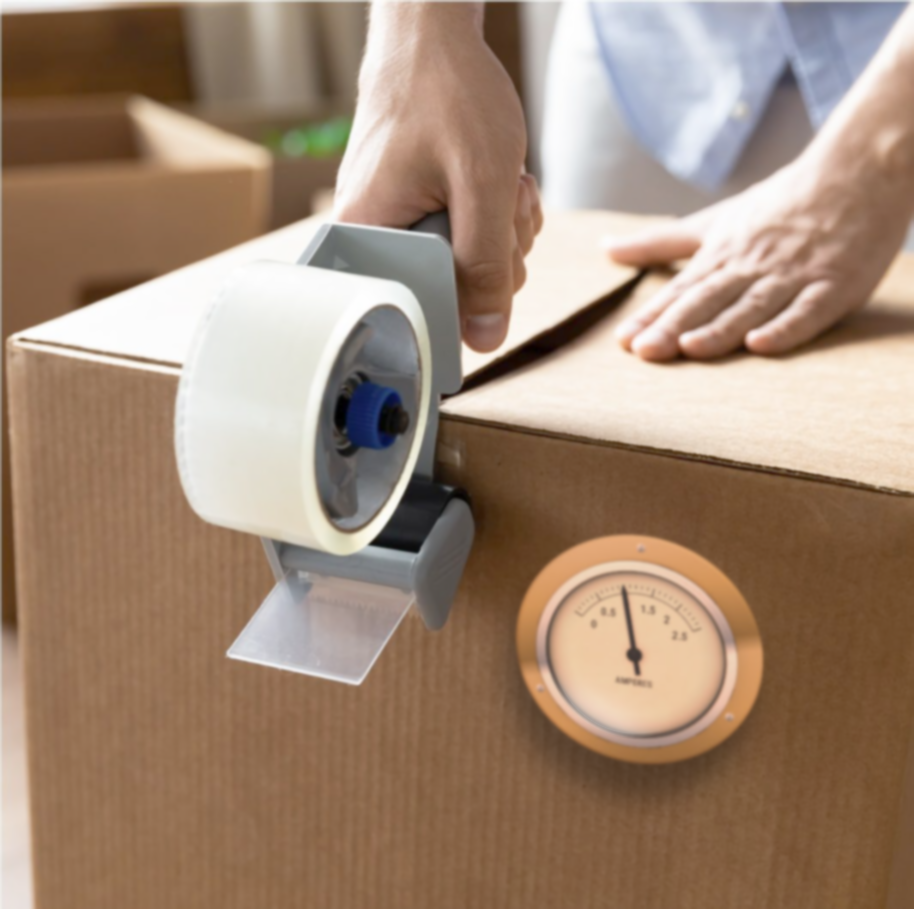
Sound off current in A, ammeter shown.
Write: 1 A
